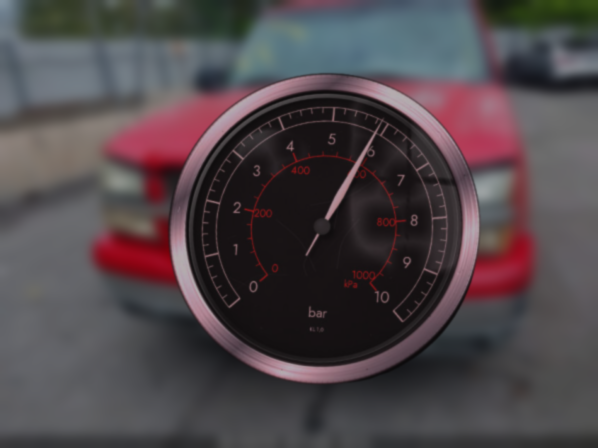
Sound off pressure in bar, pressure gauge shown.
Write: 5.9 bar
